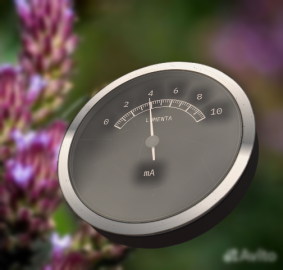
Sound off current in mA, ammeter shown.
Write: 4 mA
